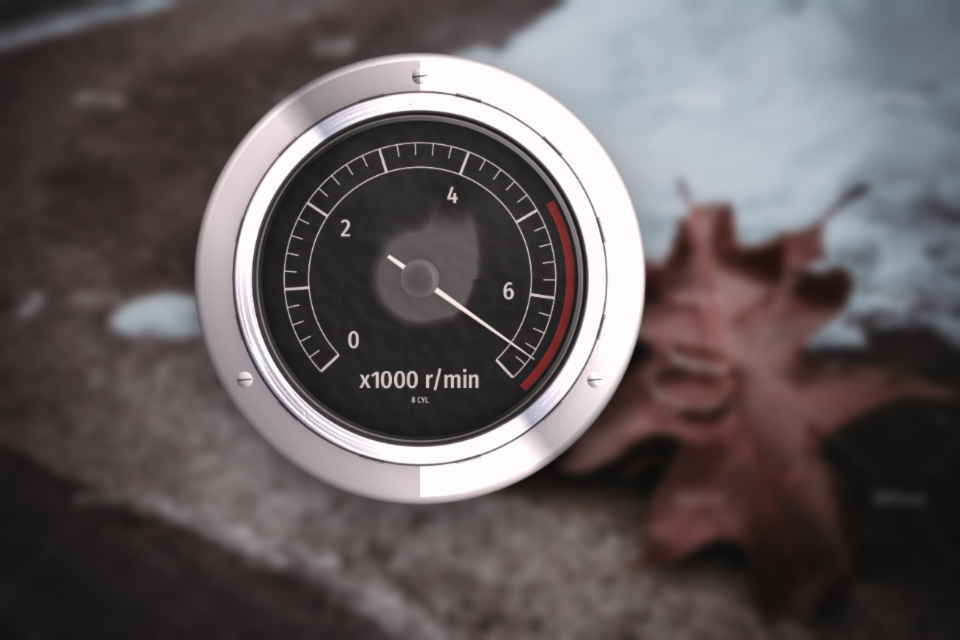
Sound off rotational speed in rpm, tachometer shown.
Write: 6700 rpm
